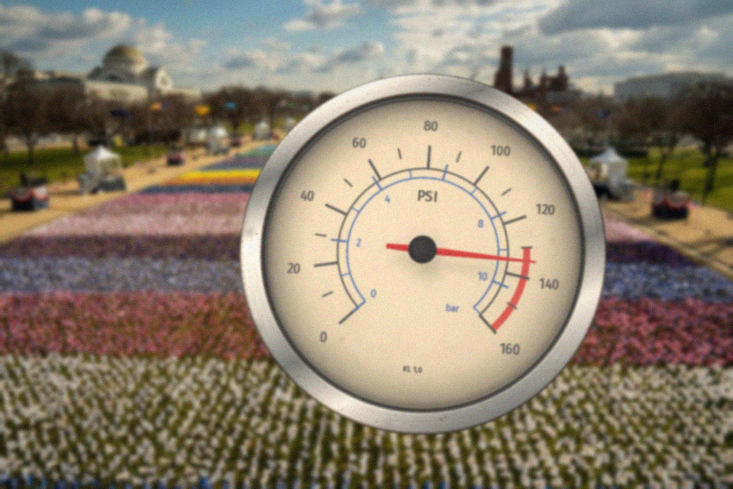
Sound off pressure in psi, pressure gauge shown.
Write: 135 psi
